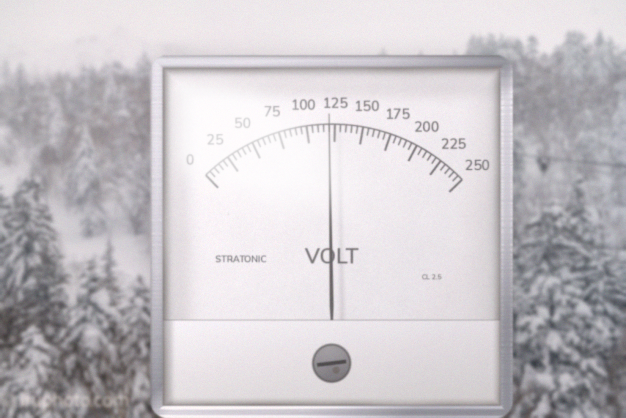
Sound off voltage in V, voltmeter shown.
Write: 120 V
